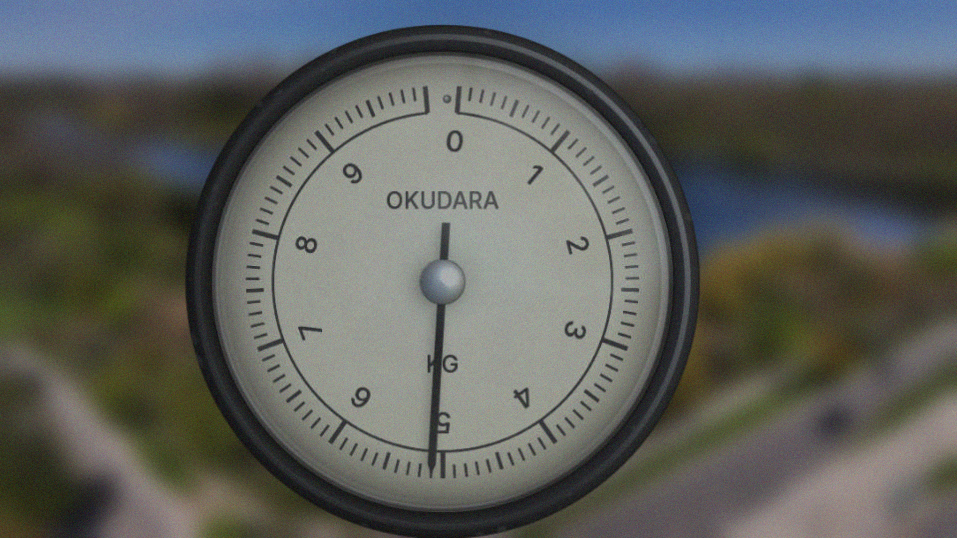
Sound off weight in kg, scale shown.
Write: 5.1 kg
